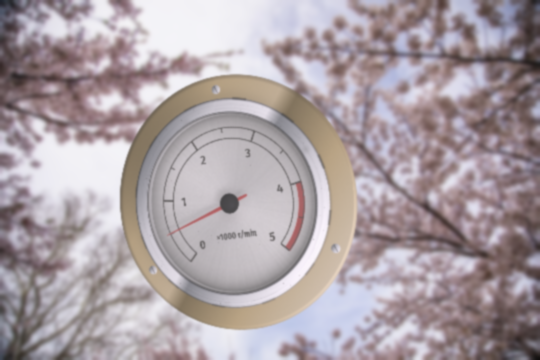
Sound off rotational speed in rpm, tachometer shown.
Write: 500 rpm
